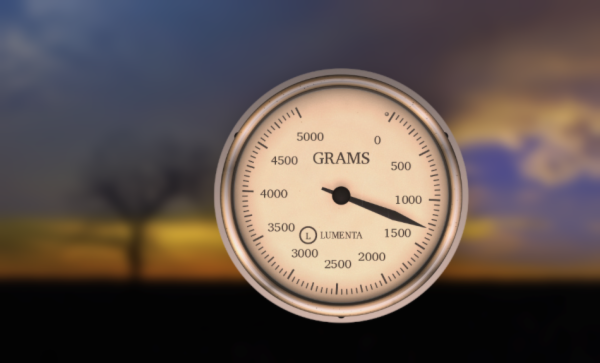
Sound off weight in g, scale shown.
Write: 1300 g
